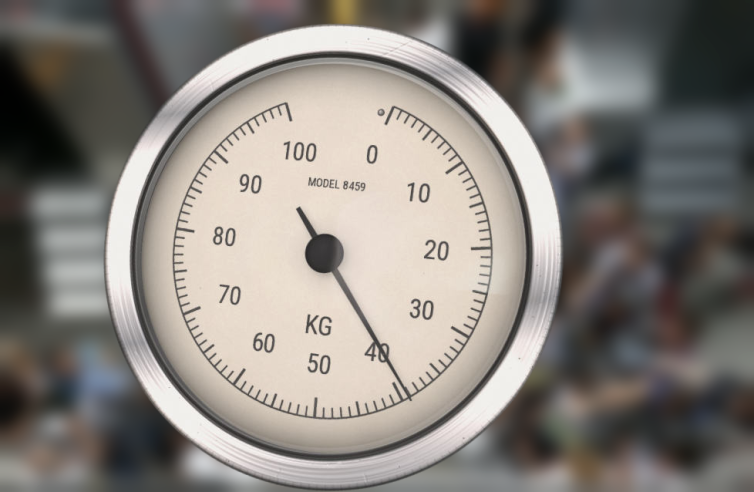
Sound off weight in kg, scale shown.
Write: 39 kg
